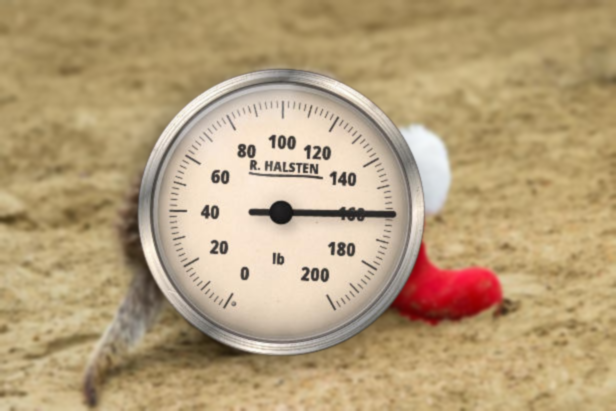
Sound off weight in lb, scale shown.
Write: 160 lb
